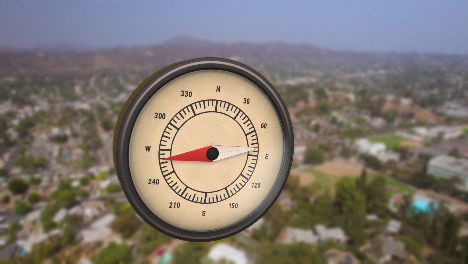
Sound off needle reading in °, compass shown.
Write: 260 °
